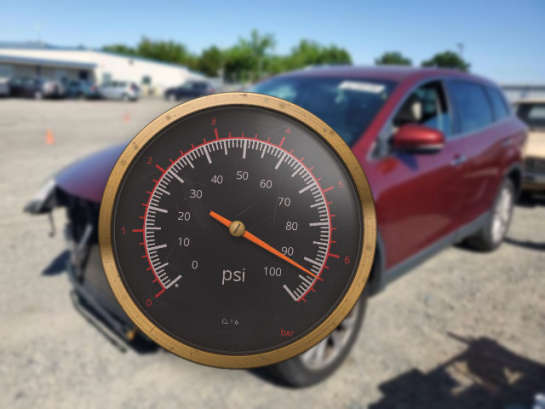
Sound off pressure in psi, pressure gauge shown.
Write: 93 psi
